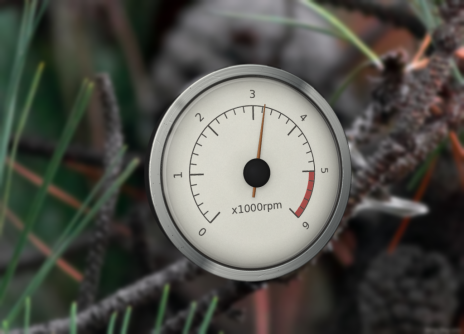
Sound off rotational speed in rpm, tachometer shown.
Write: 3200 rpm
